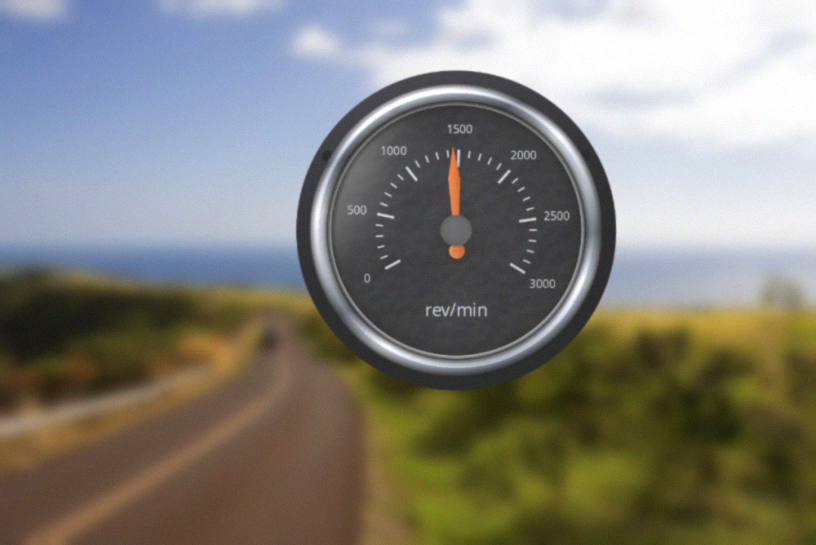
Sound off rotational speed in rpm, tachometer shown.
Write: 1450 rpm
